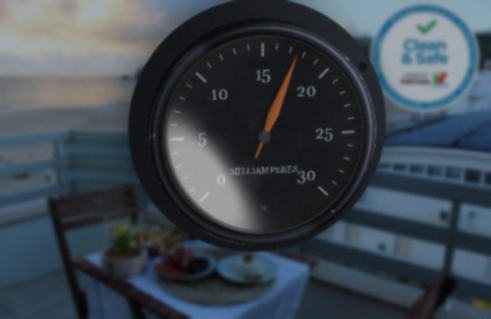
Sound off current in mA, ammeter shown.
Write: 17.5 mA
